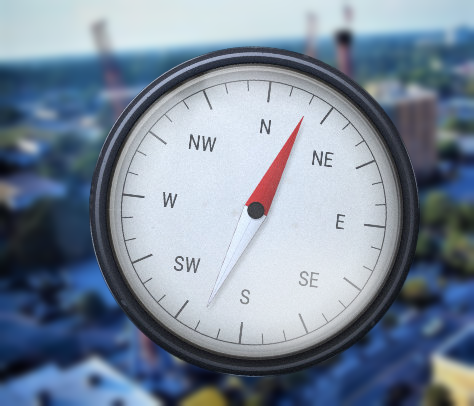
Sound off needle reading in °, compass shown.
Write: 20 °
